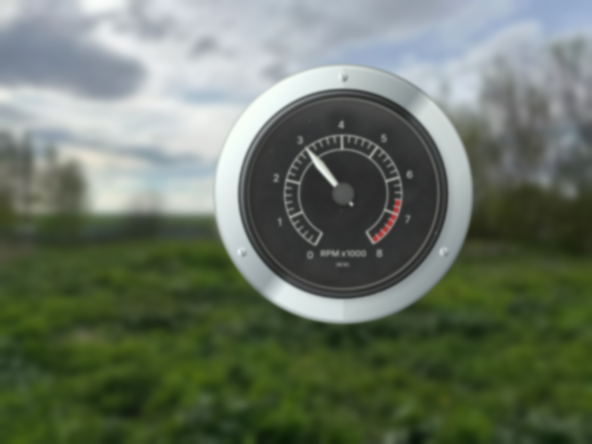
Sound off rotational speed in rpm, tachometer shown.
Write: 3000 rpm
